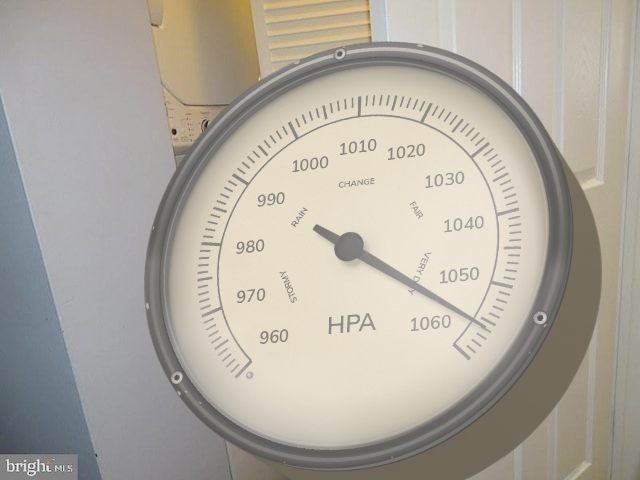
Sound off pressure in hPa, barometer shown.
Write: 1056 hPa
